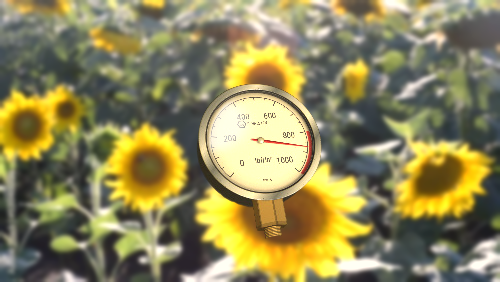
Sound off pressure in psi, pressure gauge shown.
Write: 875 psi
